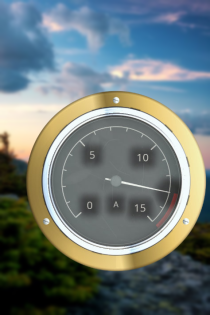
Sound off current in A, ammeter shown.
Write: 13 A
